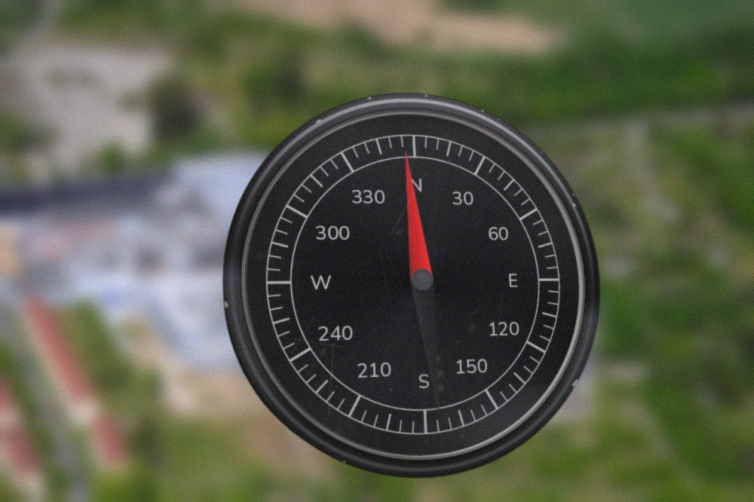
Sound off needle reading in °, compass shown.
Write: 355 °
